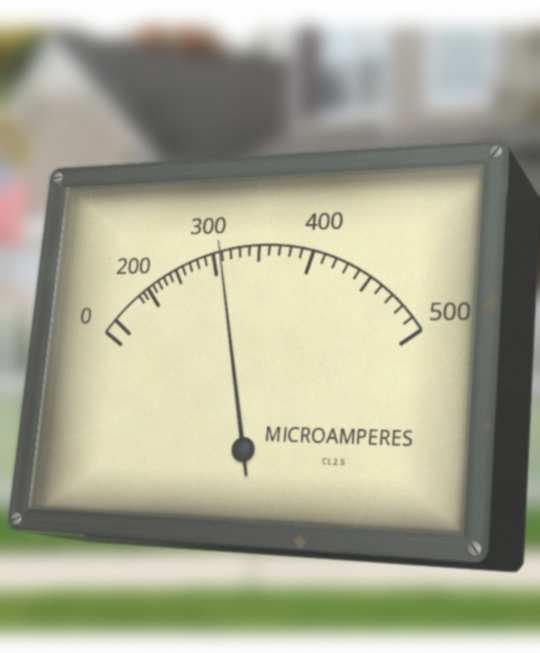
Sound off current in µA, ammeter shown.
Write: 310 µA
